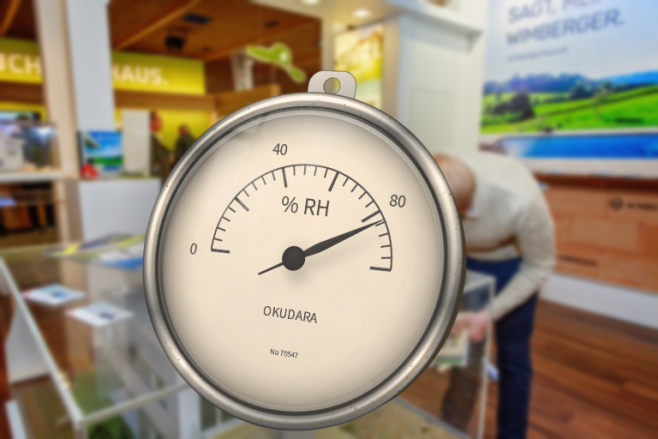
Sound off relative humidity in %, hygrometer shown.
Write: 84 %
